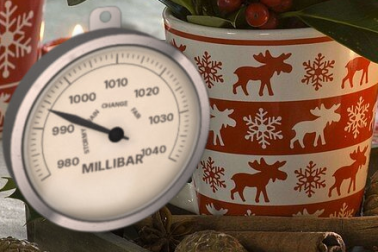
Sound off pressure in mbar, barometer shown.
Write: 994 mbar
